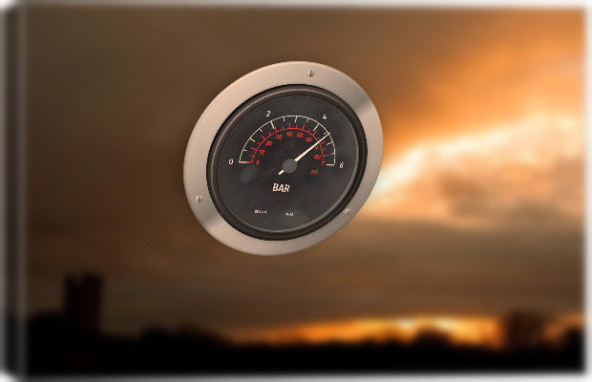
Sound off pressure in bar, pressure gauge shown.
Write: 4.5 bar
